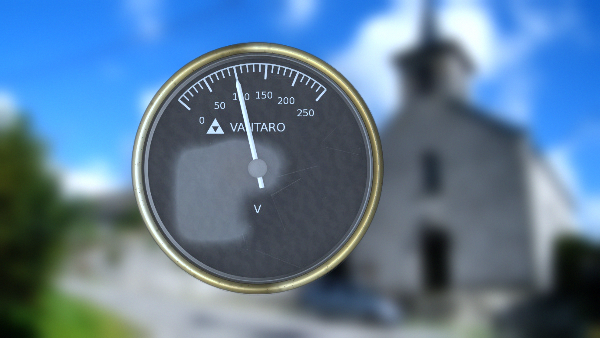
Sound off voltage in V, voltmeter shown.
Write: 100 V
